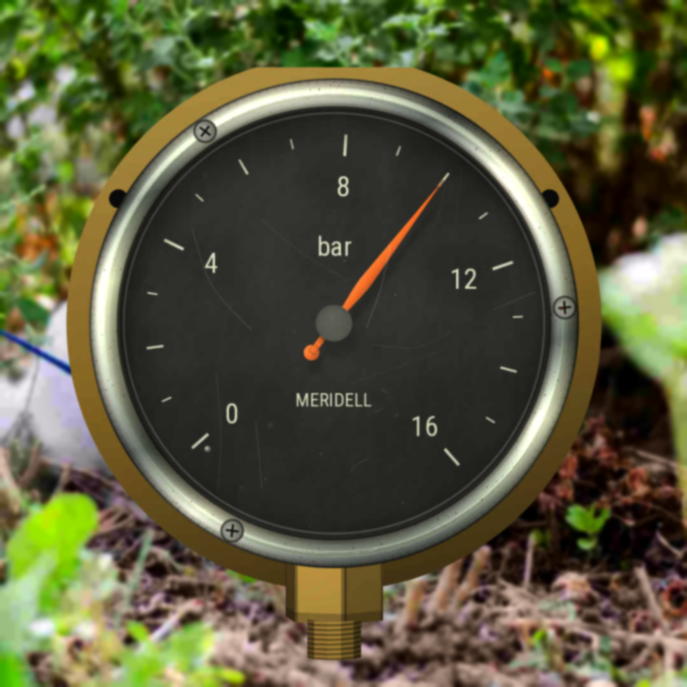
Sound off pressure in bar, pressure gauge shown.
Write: 10 bar
